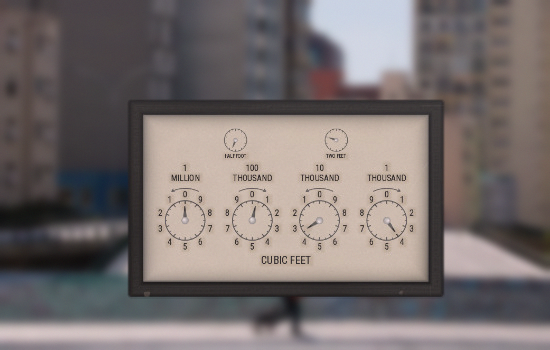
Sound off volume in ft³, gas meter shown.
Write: 3400 ft³
